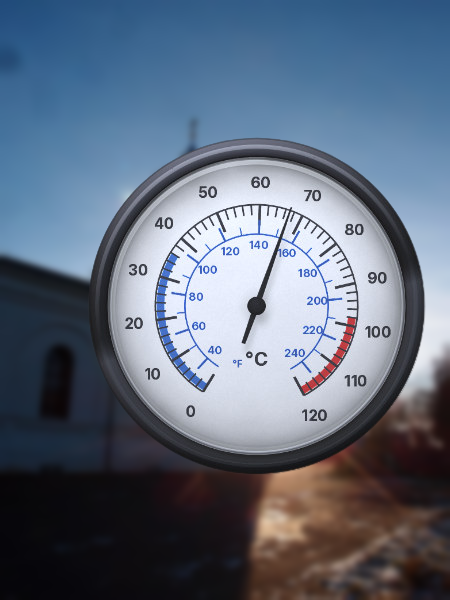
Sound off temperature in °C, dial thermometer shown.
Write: 67 °C
